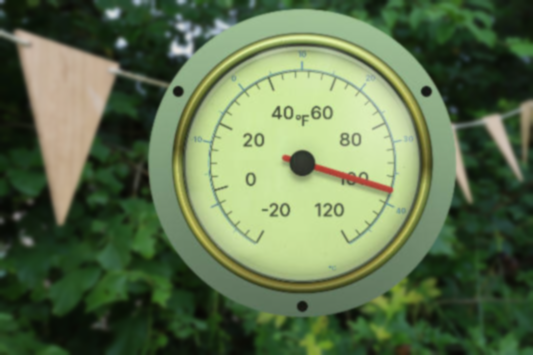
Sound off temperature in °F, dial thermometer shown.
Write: 100 °F
